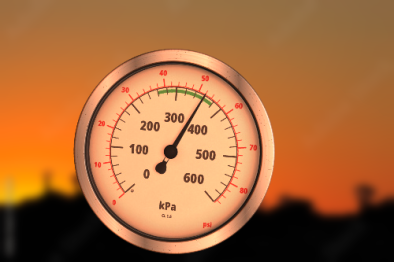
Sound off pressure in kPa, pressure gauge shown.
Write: 360 kPa
